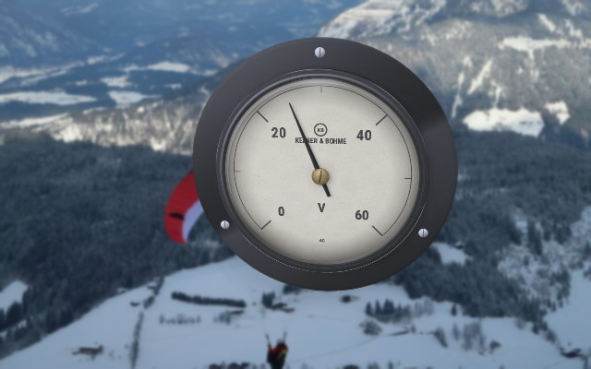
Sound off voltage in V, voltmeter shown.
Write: 25 V
